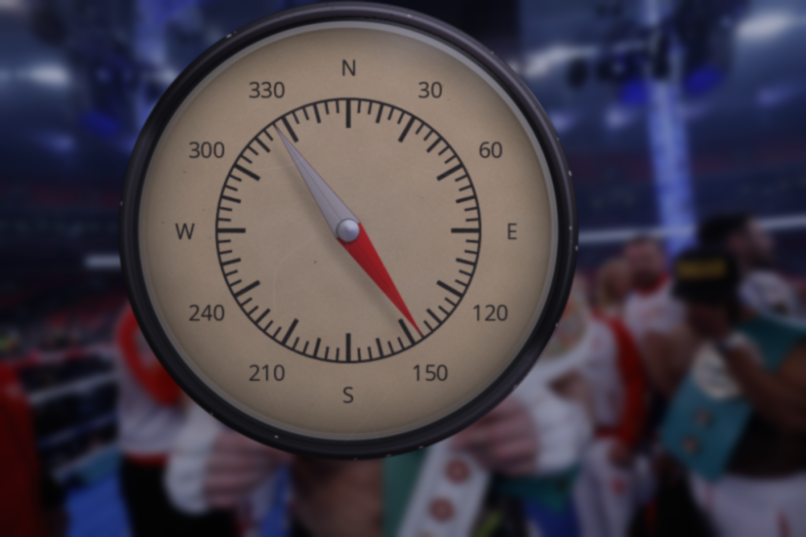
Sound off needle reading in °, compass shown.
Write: 145 °
